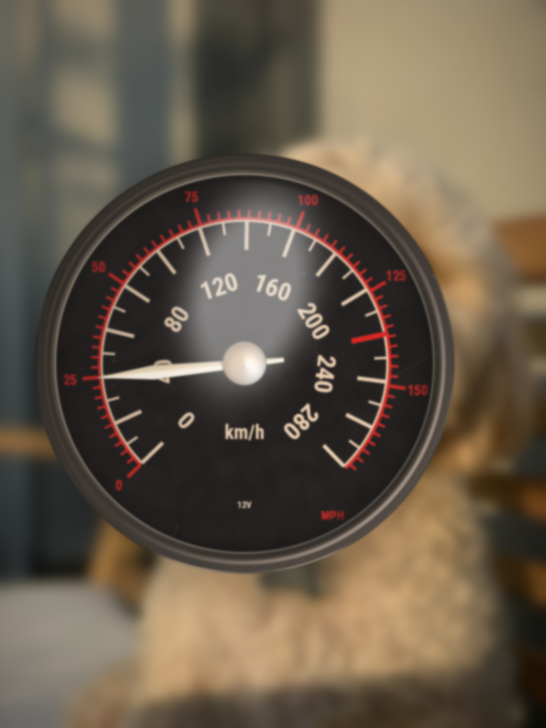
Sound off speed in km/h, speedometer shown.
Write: 40 km/h
